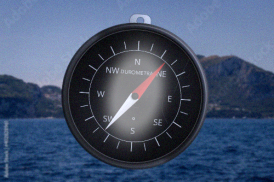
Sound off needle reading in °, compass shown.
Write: 37.5 °
